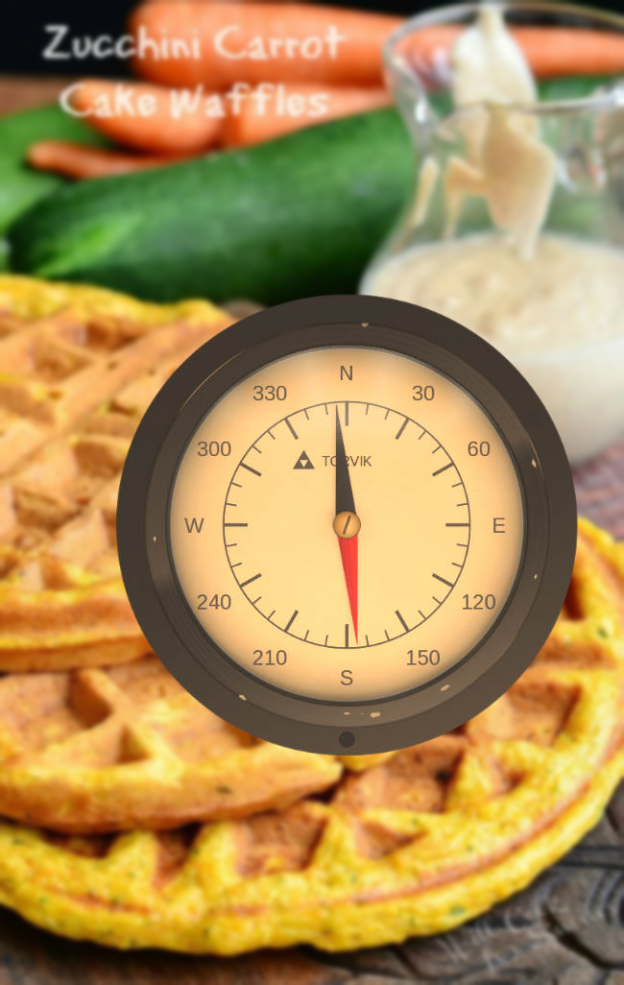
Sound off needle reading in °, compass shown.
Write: 175 °
